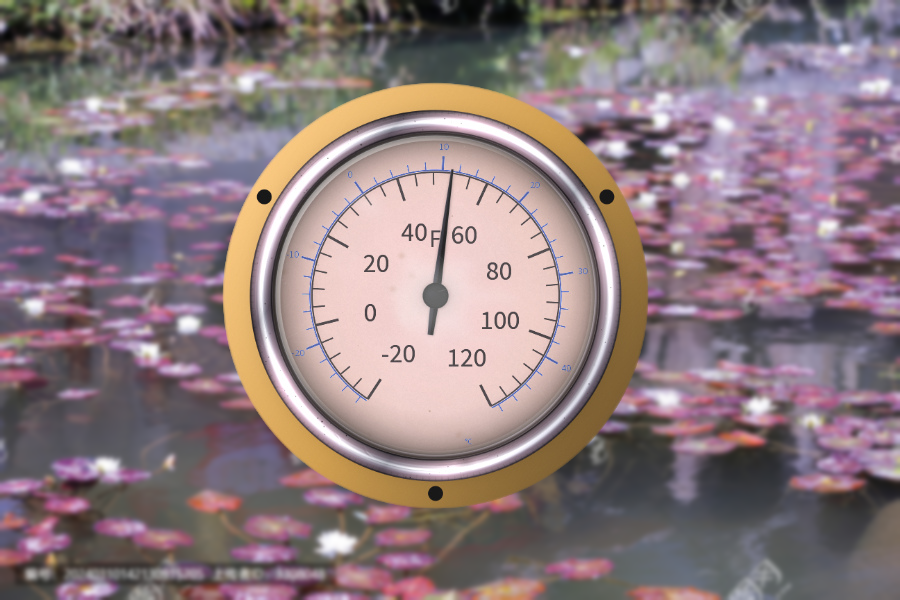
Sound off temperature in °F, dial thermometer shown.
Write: 52 °F
